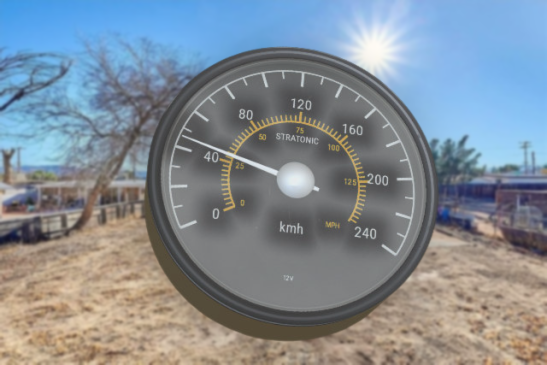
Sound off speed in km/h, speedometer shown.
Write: 45 km/h
